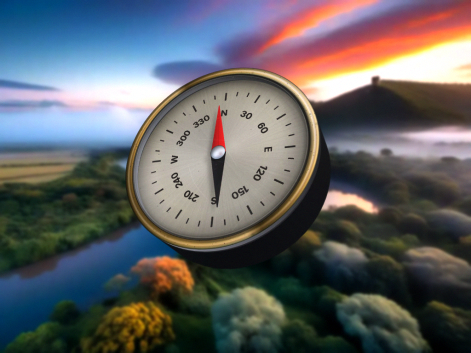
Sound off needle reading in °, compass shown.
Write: 355 °
